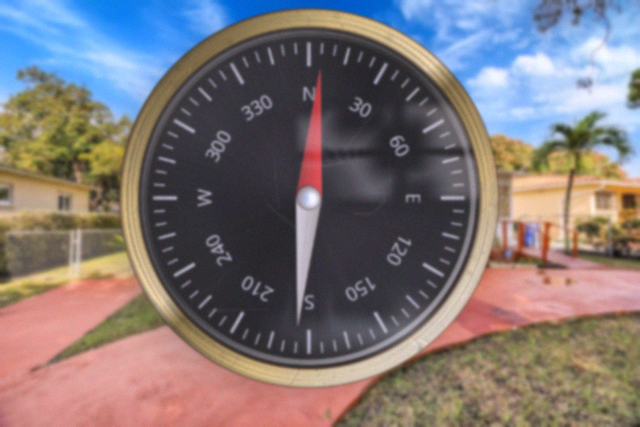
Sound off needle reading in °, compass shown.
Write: 5 °
